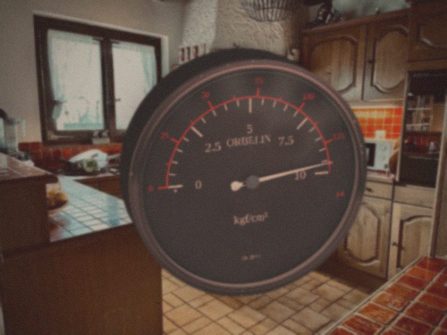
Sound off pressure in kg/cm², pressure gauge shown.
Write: 9.5 kg/cm²
